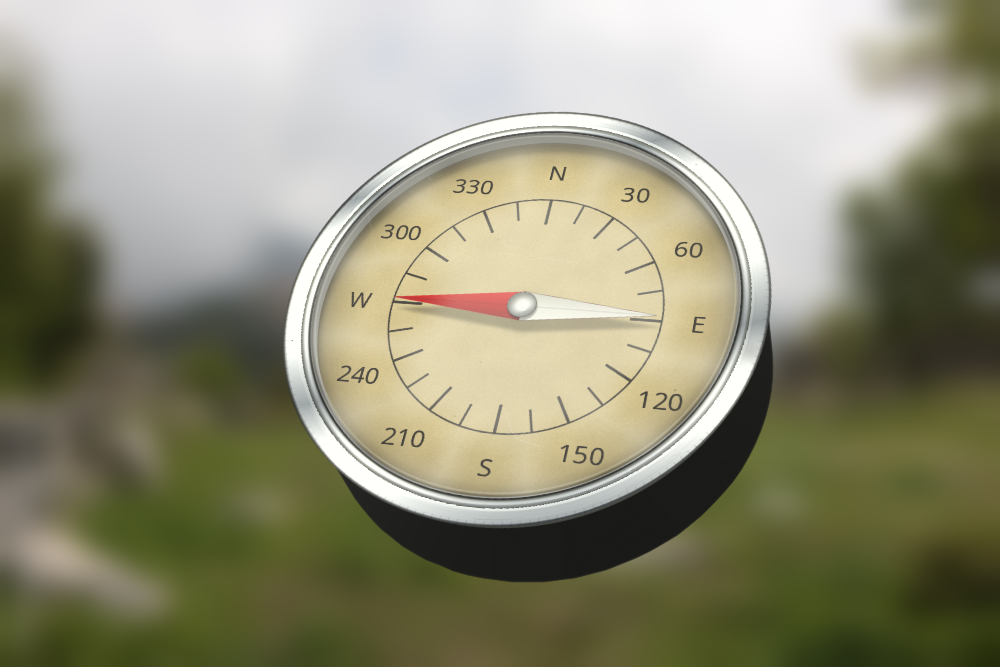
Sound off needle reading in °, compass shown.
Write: 270 °
